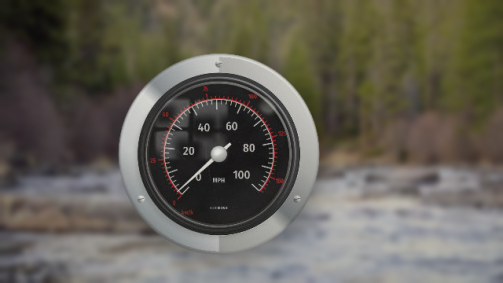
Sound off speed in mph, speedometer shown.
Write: 2 mph
